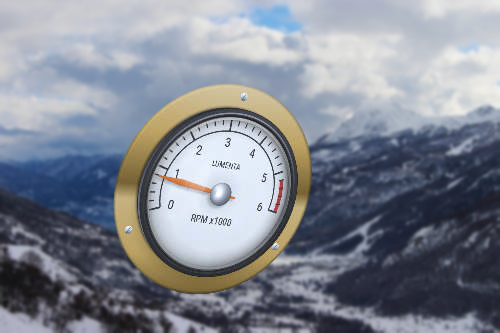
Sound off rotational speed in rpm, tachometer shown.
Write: 800 rpm
